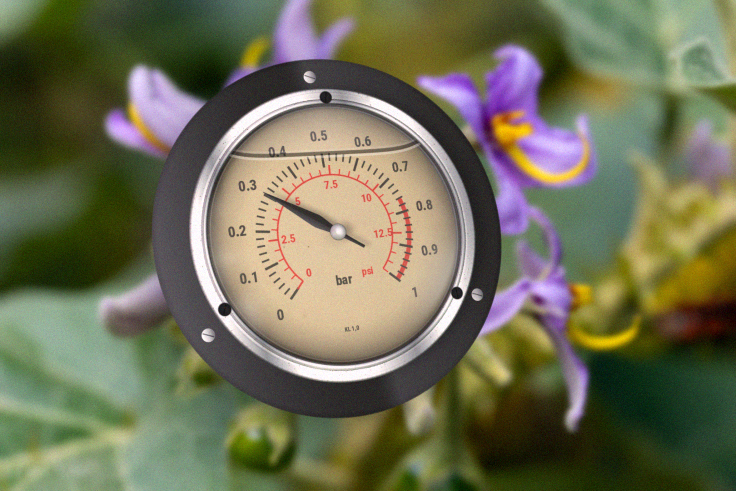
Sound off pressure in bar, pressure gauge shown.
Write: 0.3 bar
